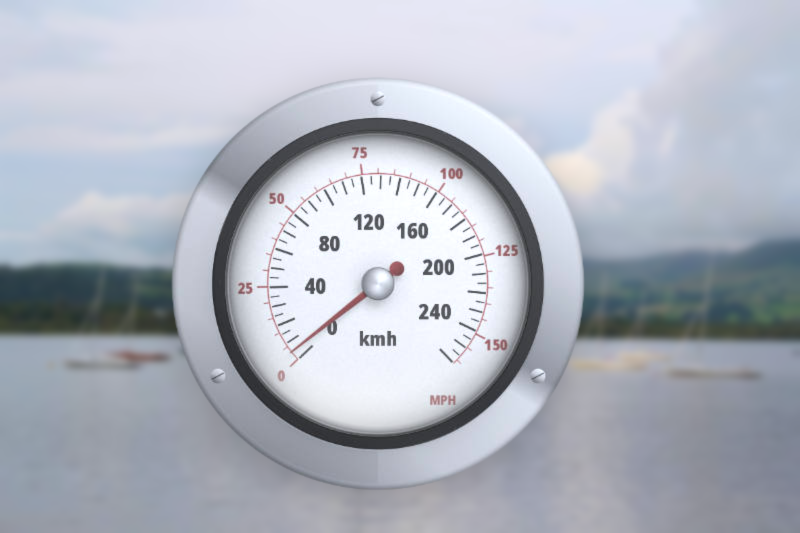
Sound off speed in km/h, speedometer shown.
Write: 5 km/h
